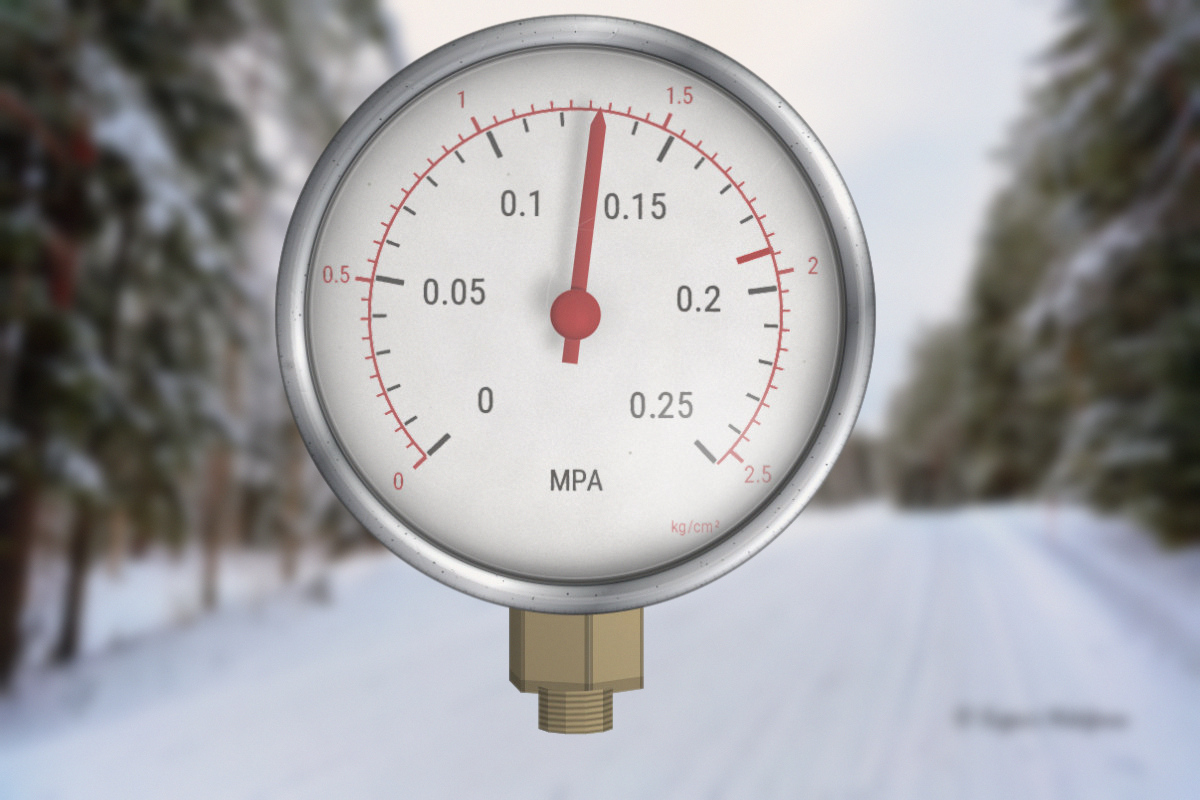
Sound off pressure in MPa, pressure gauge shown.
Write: 0.13 MPa
